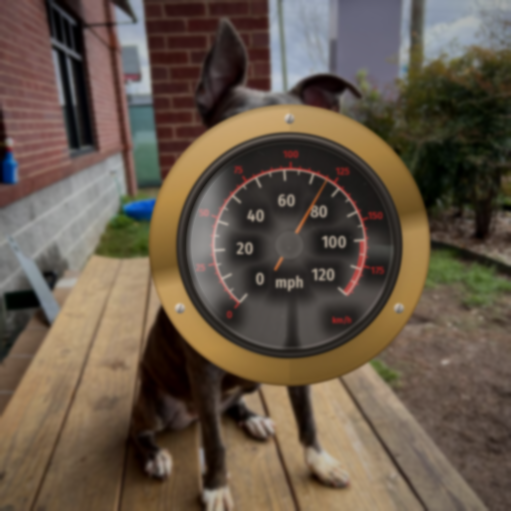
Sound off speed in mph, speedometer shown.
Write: 75 mph
